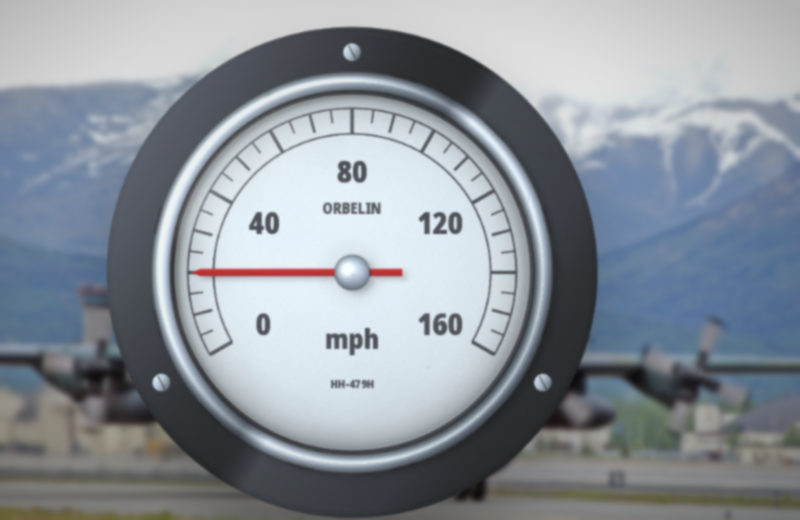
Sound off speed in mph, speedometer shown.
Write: 20 mph
